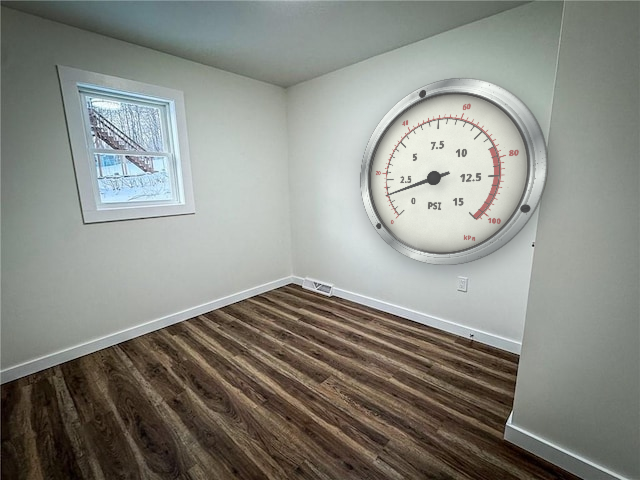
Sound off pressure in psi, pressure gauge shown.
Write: 1.5 psi
